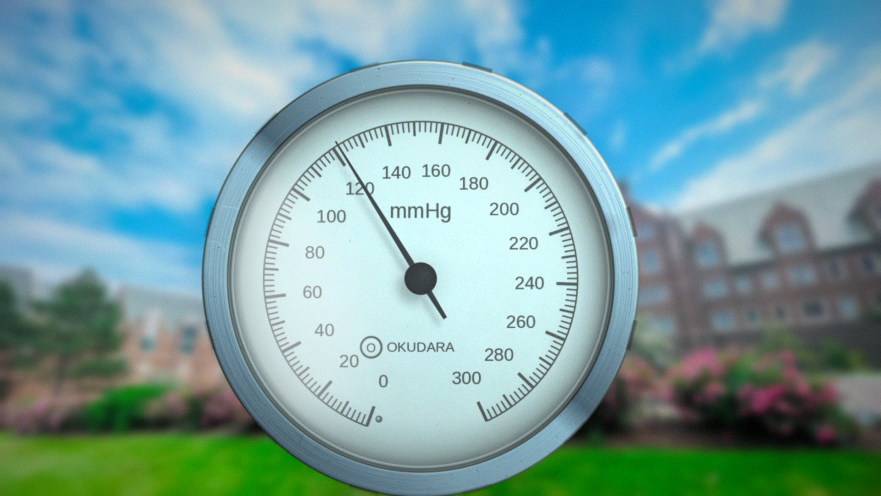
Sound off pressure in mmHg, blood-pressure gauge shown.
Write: 122 mmHg
